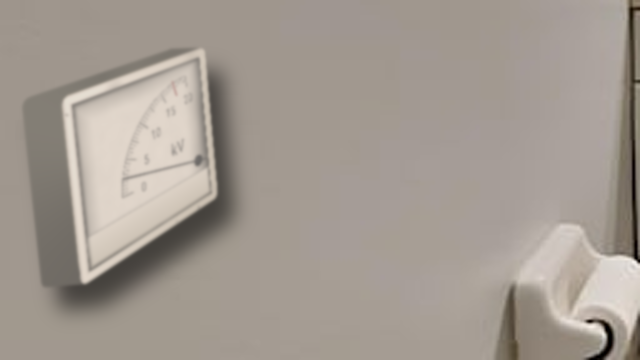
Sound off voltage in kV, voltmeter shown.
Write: 2.5 kV
